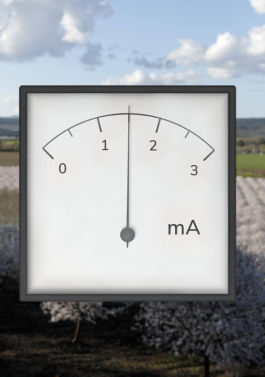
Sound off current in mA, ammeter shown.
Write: 1.5 mA
